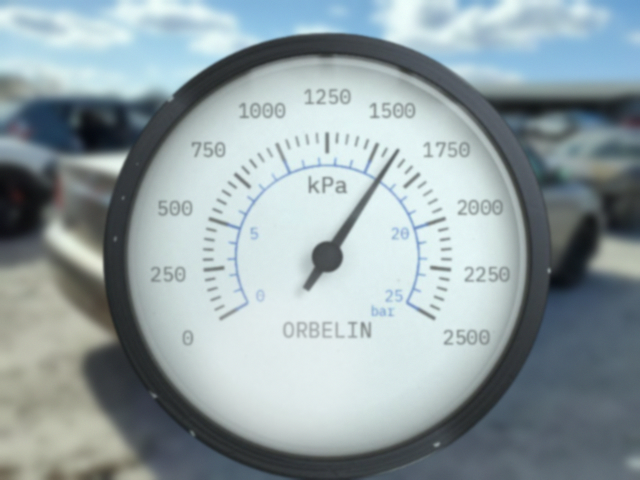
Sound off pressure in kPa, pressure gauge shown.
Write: 1600 kPa
